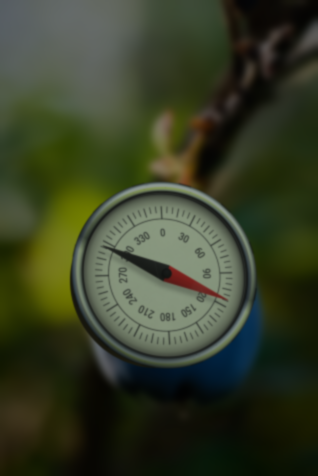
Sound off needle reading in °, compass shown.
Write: 115 °
